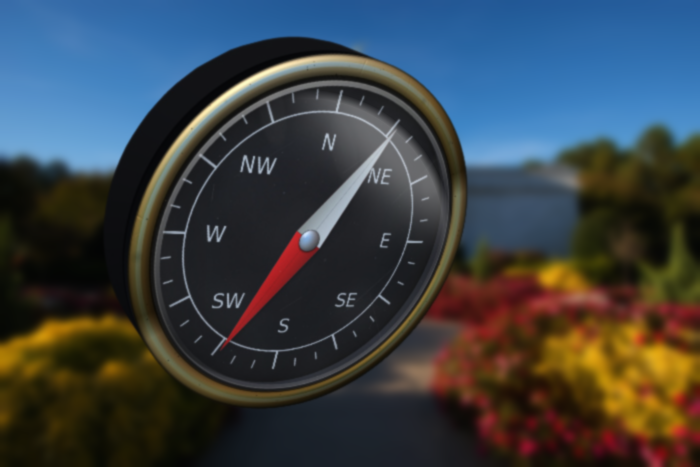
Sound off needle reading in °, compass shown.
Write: 210 °
